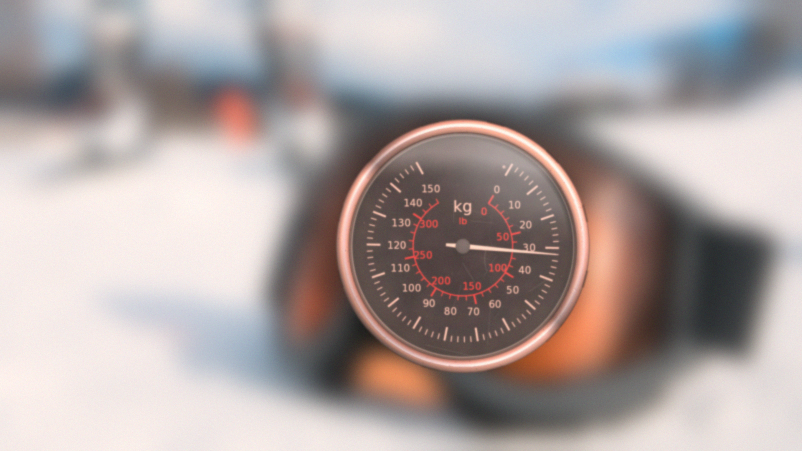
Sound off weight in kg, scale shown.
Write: 32 kg
